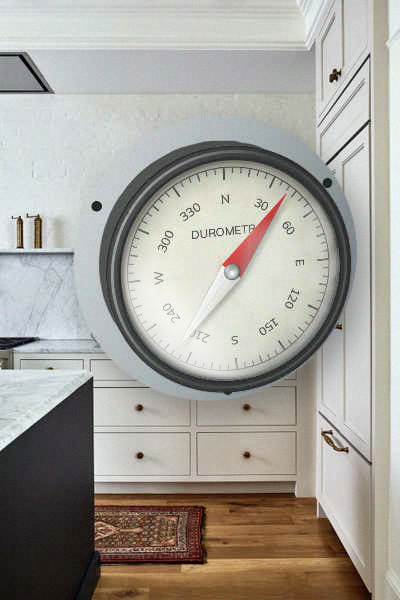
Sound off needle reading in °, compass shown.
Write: 40 °
